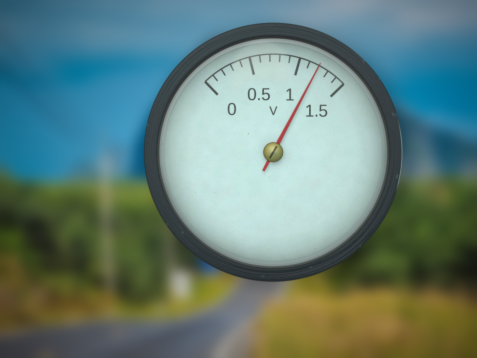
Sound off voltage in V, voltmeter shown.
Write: 1.2 V
